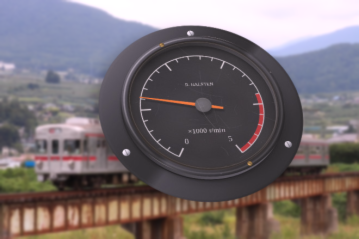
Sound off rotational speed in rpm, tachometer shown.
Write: 1200 rpm
